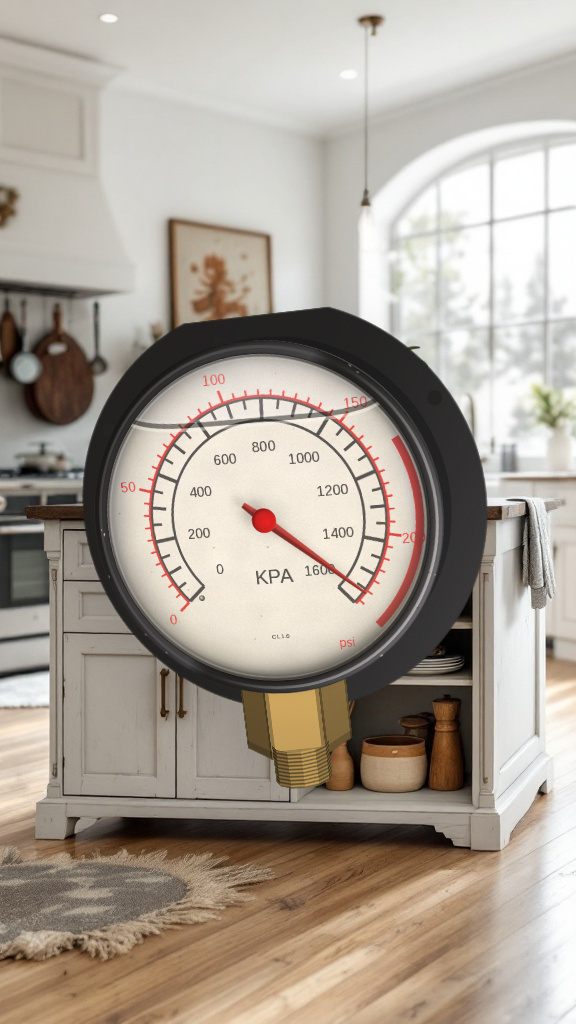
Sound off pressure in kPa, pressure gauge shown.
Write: 1550 kPa
